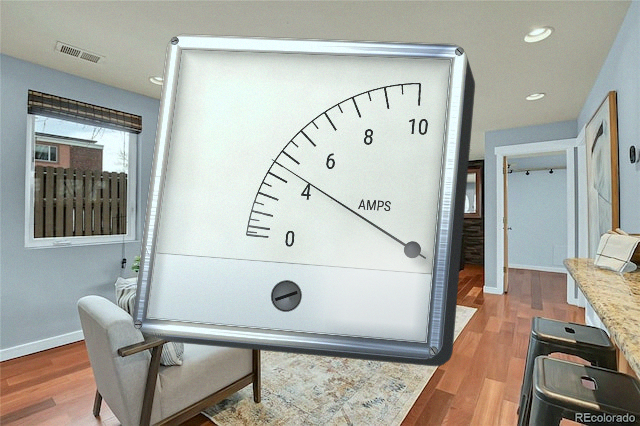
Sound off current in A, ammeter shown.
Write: 4.5 A
